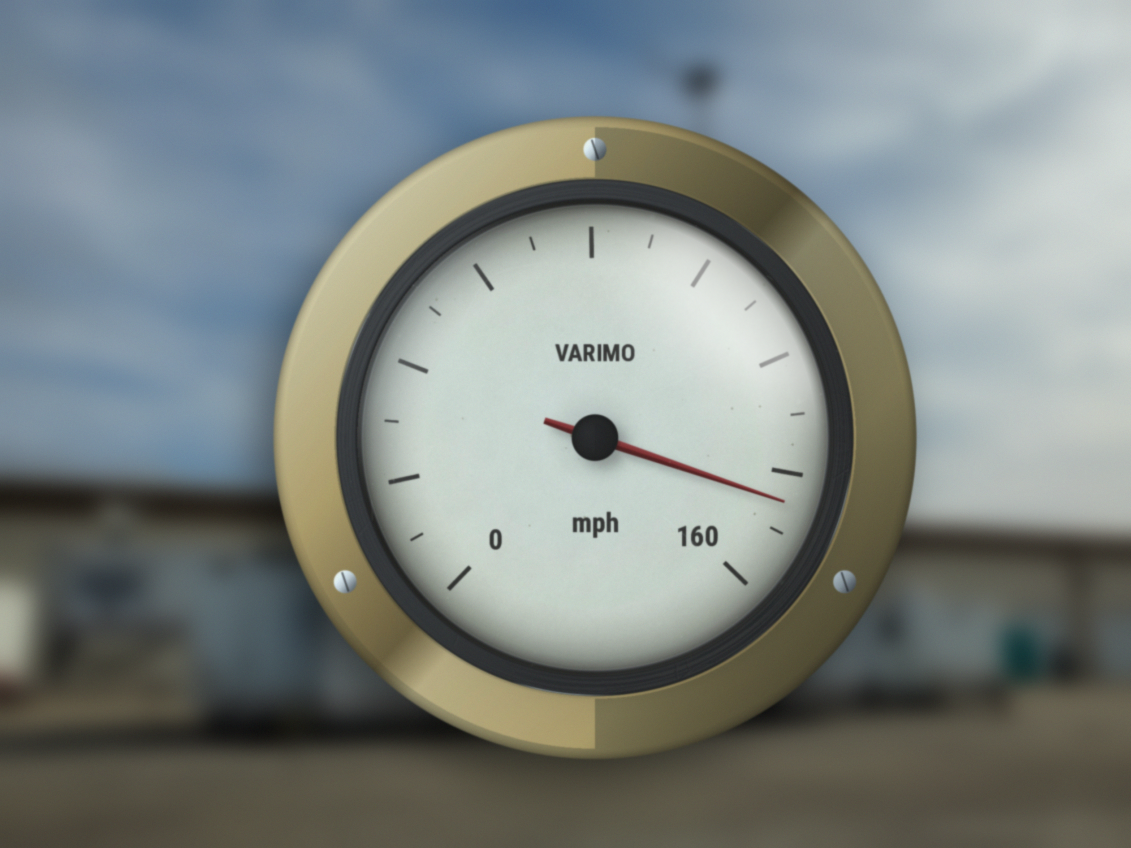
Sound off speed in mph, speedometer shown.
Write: 145 mph
